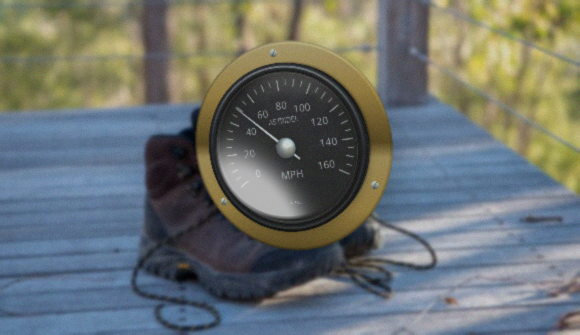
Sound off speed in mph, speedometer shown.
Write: 50 mph
